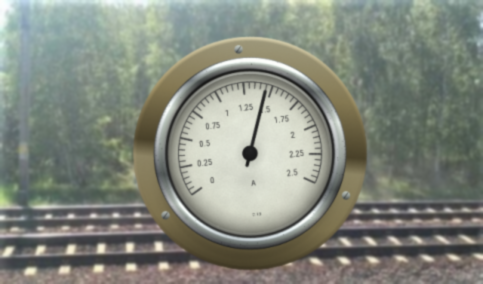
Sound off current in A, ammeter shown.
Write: 1.45 A
